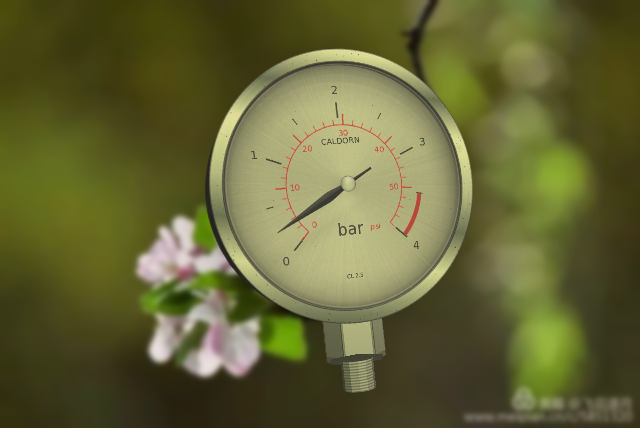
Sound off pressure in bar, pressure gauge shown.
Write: 0.25 bar
